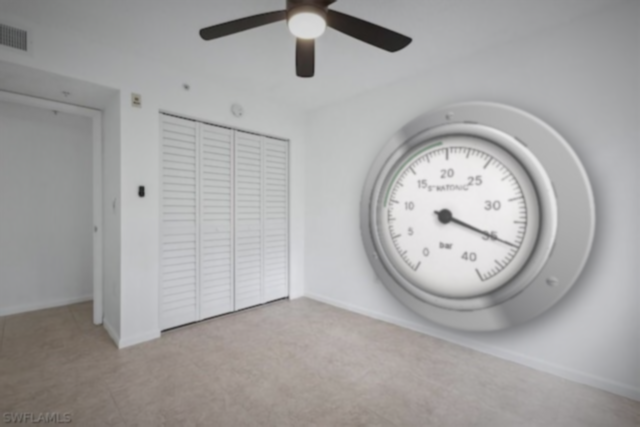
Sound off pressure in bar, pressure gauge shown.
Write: 35 bar
